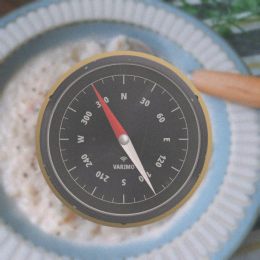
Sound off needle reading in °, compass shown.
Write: 330 °
